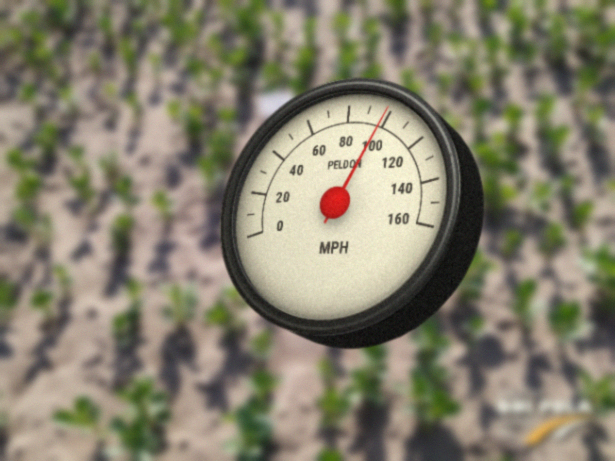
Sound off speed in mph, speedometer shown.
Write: 100 mph
